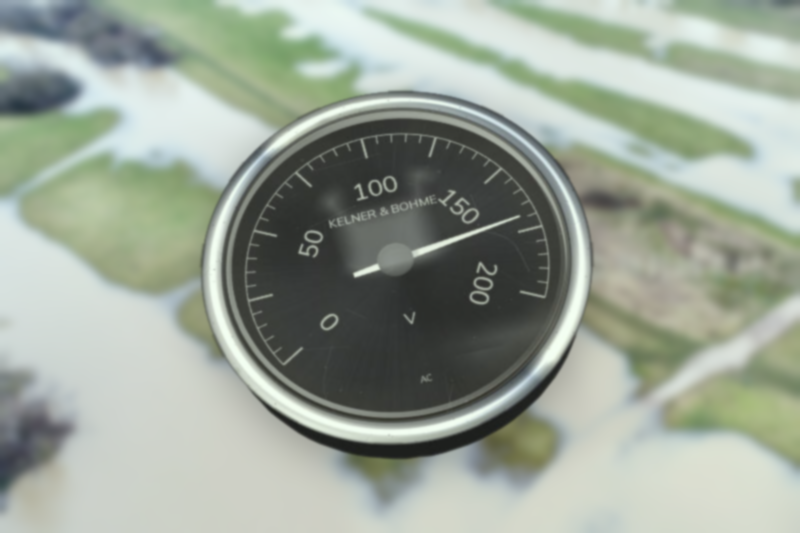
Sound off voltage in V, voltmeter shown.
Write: 170 V
